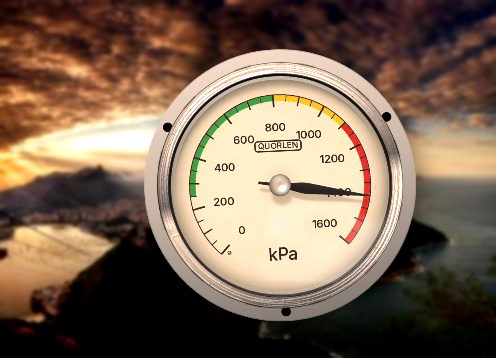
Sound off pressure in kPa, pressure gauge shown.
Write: 1400 kPa
